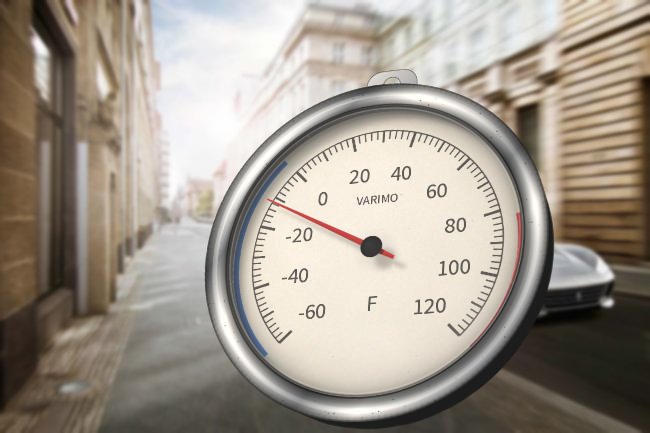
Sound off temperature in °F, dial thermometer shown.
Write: -12 °F
